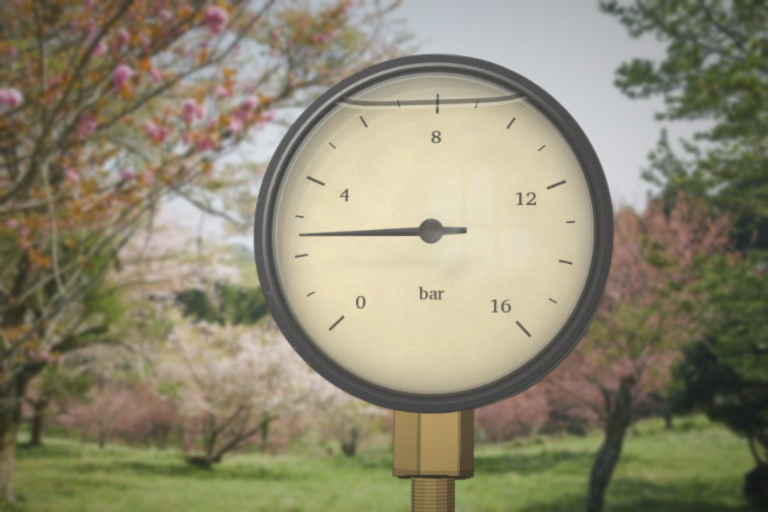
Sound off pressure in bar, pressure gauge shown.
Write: 2.5 bar
